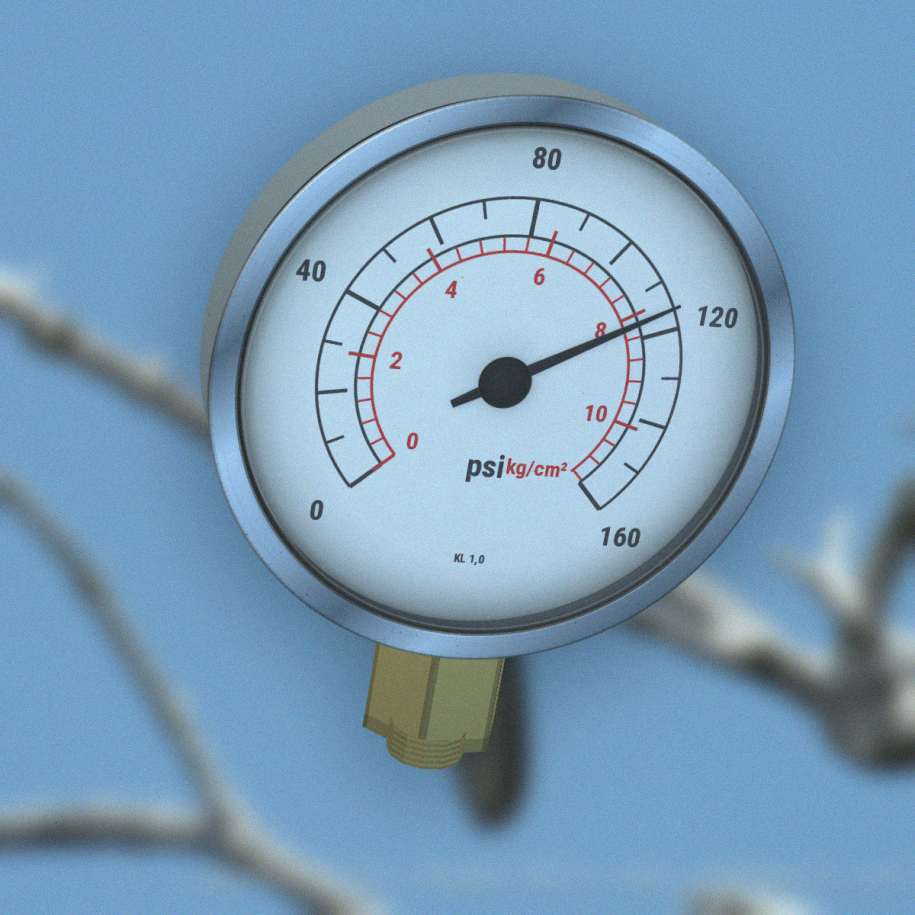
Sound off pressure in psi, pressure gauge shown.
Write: 115 psi
